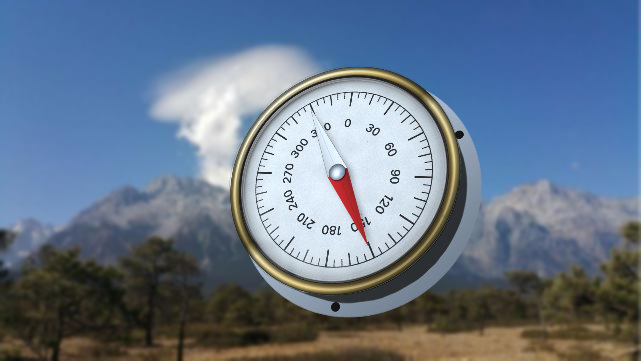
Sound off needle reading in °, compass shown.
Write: 150 °
